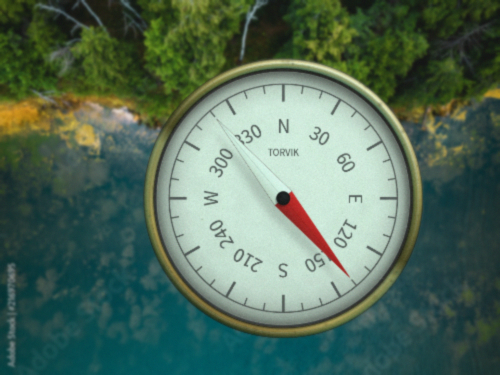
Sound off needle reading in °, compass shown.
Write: 140 °
